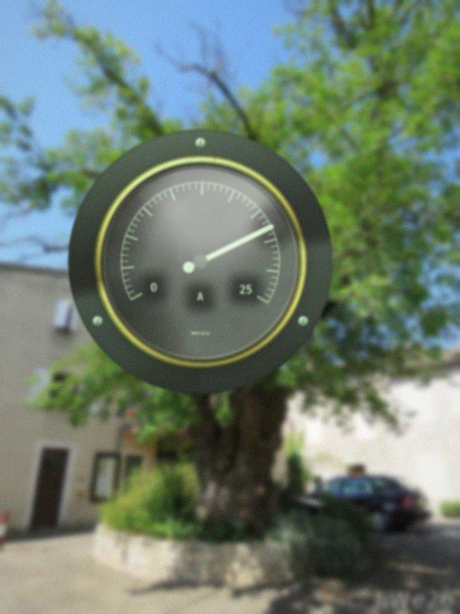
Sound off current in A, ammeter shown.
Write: 19 A
